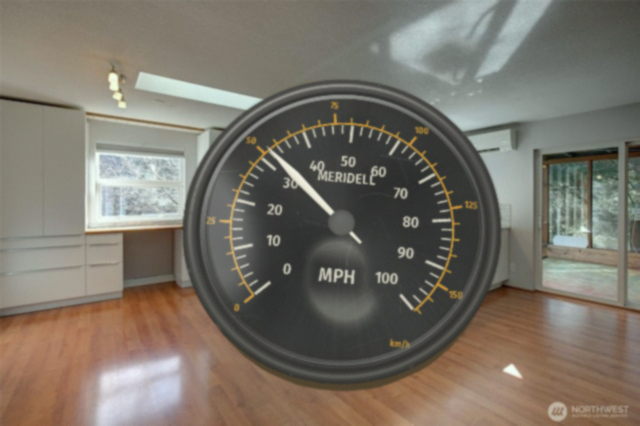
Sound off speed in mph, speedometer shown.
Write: 32 mph
